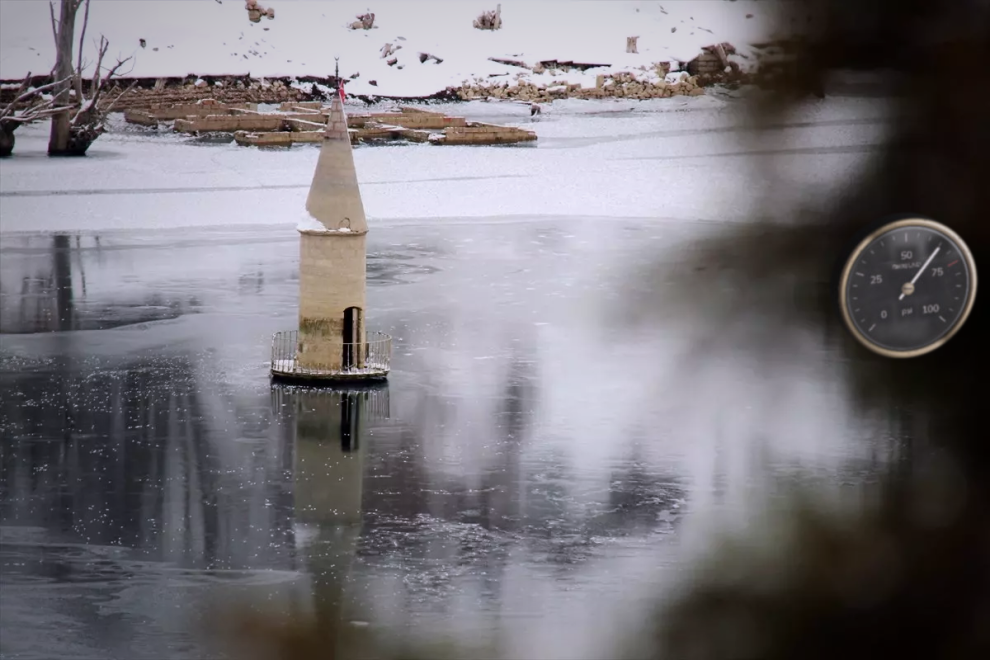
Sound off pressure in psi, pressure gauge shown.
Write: 65 psi
